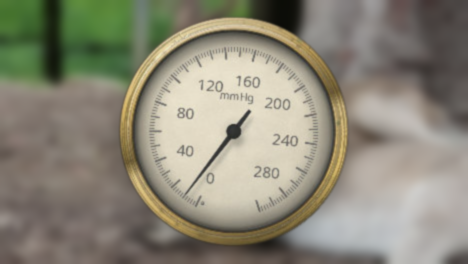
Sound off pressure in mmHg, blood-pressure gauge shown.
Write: 10 mmHg
